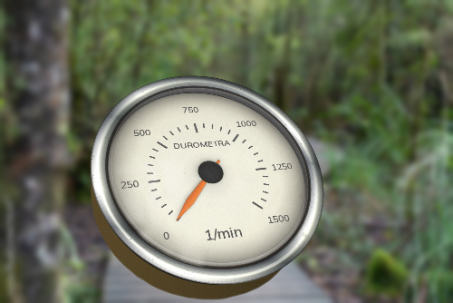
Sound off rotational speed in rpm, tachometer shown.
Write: 0 rpm
